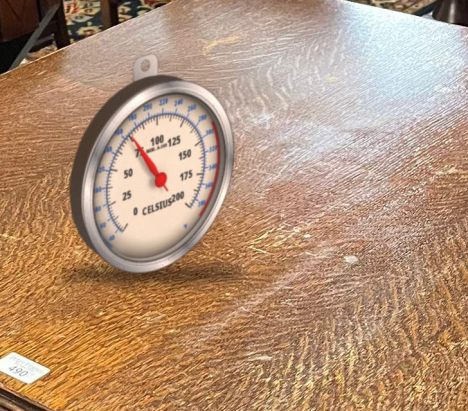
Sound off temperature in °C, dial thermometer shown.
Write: 75 °C
